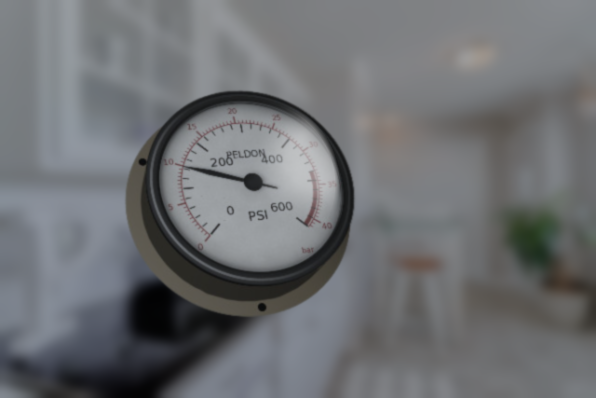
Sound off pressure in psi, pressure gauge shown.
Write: 140 psi
